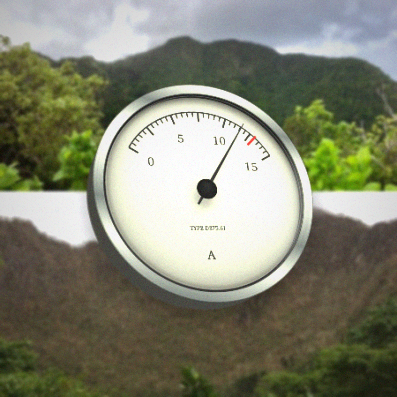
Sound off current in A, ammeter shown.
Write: 11.5 A
